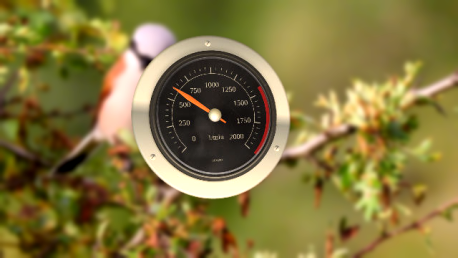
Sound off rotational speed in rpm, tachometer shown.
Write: 600 rpm
